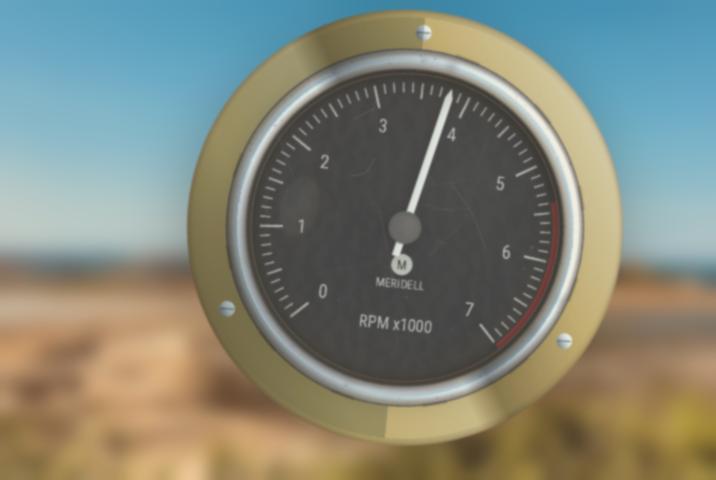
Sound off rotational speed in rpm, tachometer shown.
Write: 3800 rpm
